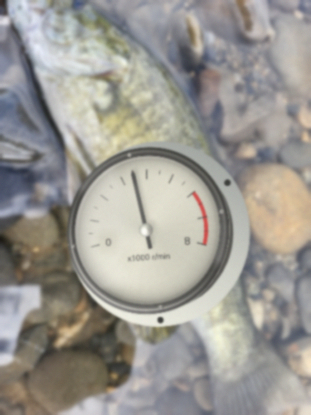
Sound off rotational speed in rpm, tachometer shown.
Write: 3500 rpm
